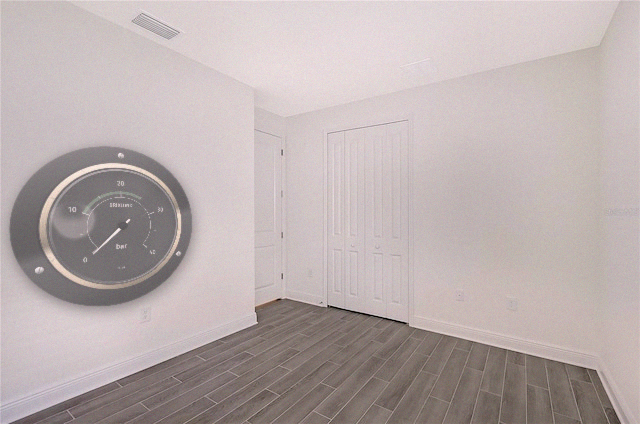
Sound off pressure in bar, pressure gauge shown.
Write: 0 bar
